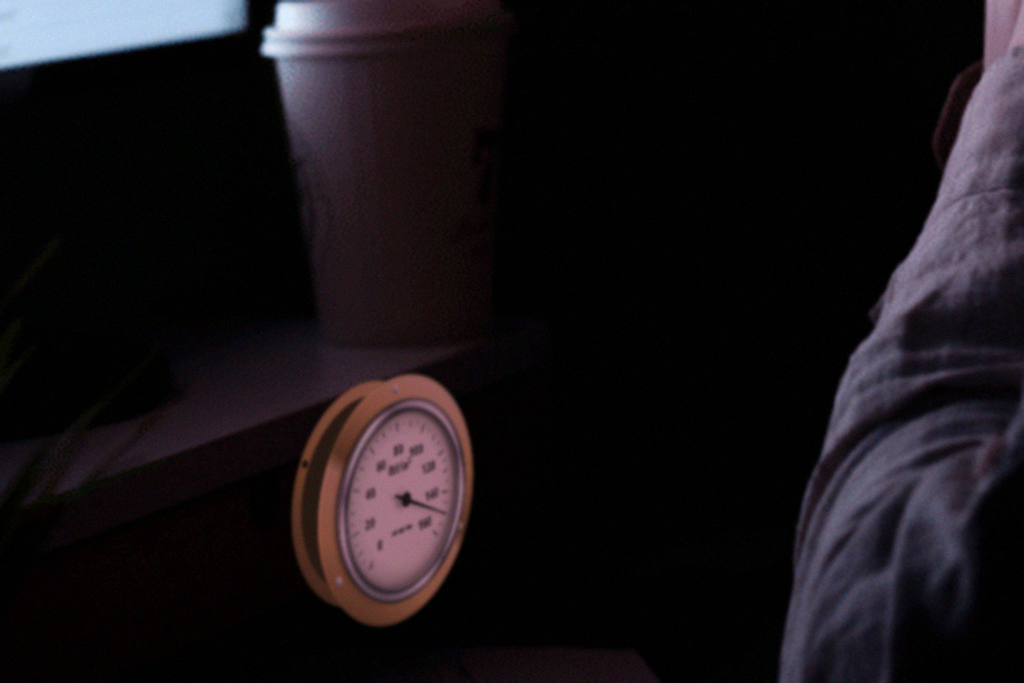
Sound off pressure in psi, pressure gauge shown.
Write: 150 psi
